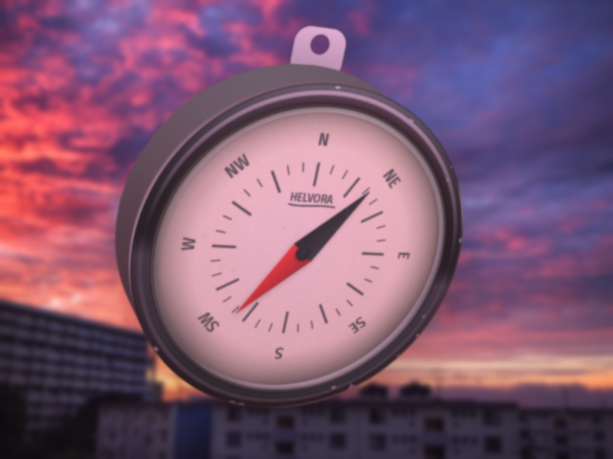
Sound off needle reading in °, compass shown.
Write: 220 °
